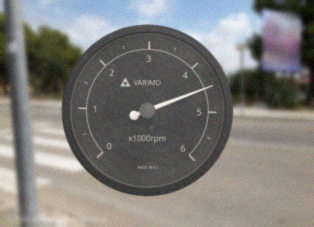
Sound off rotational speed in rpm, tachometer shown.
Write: 4500 rpm
